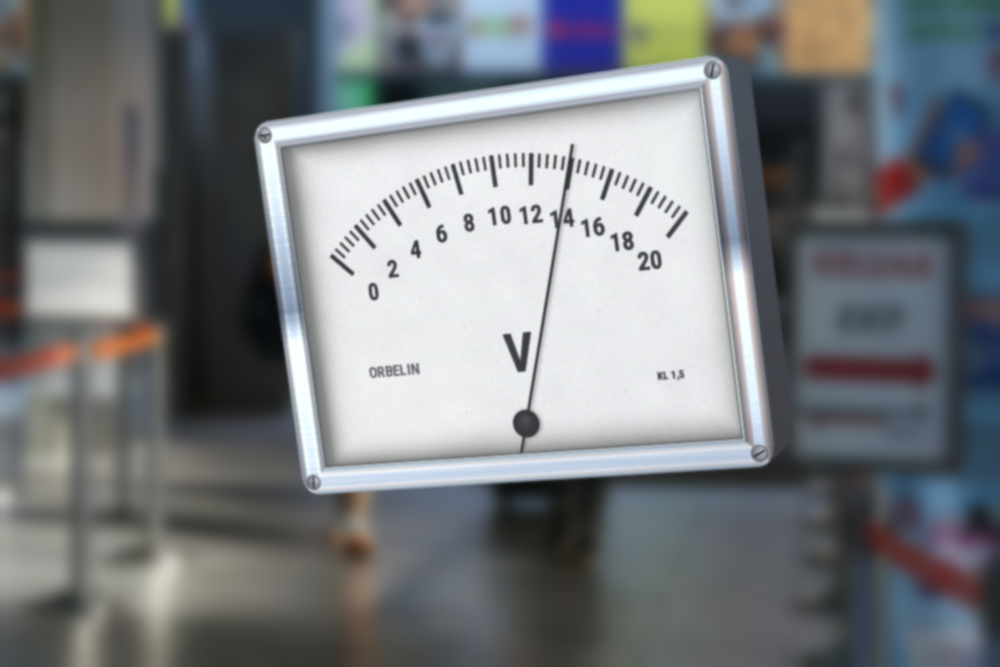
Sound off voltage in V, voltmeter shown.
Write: 14 V
